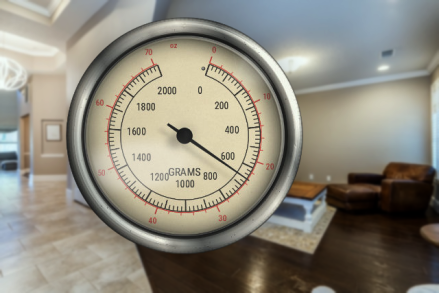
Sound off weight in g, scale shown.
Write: 660 g
